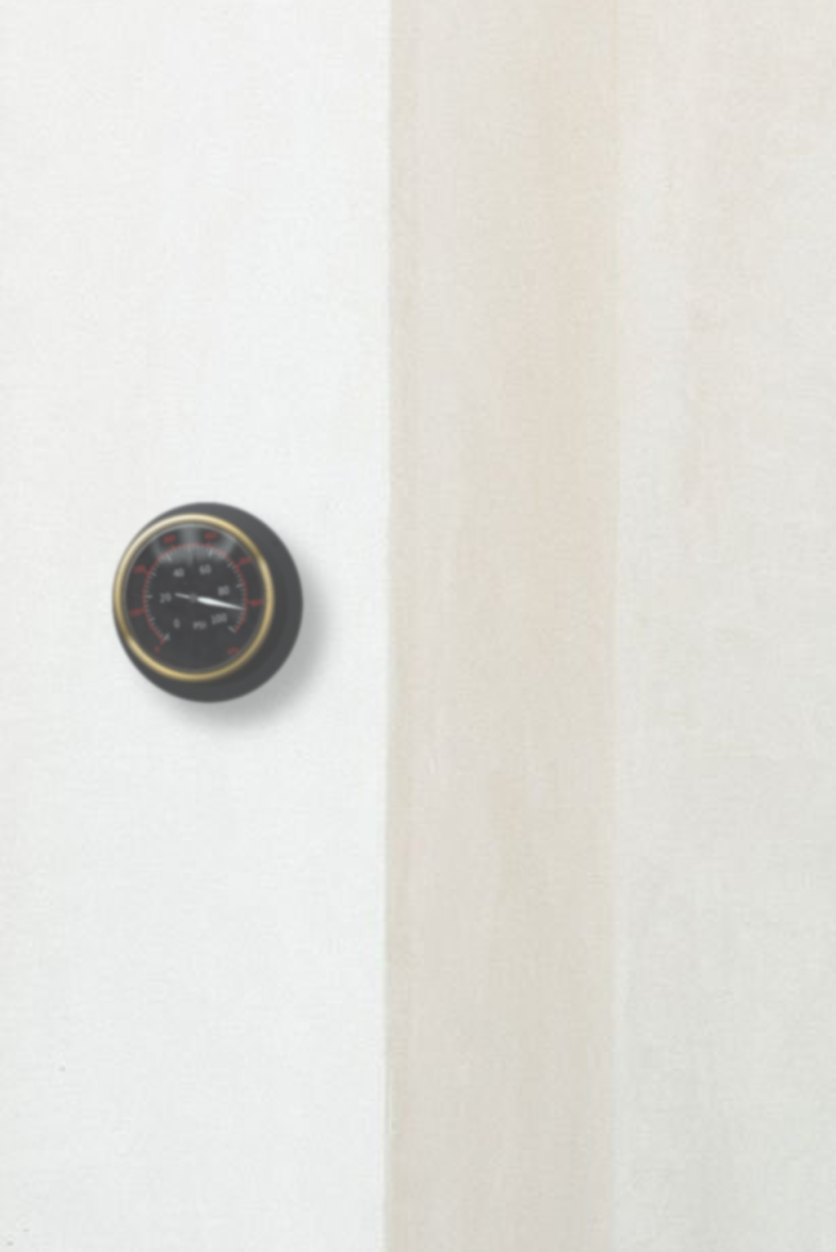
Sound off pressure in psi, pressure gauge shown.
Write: 90 psi
